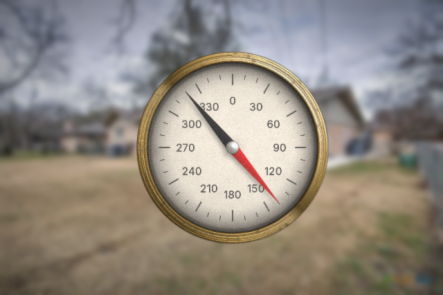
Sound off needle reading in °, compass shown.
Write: 140 °
